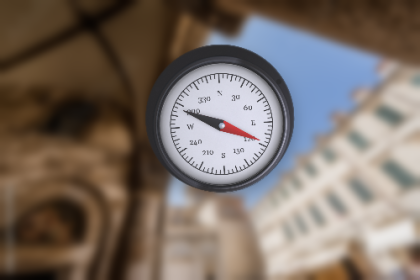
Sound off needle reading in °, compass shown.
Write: 115 °
